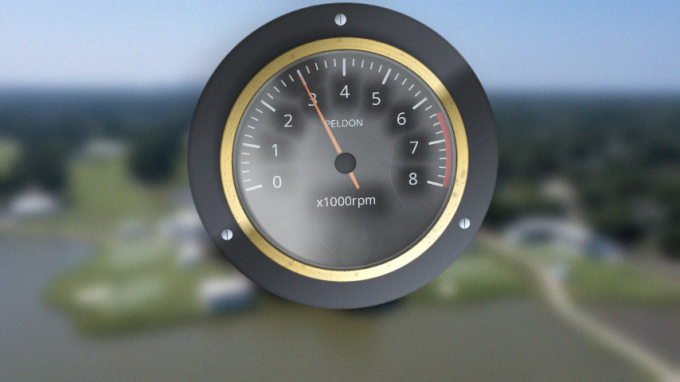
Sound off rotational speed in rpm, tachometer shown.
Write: 3000 rpm
